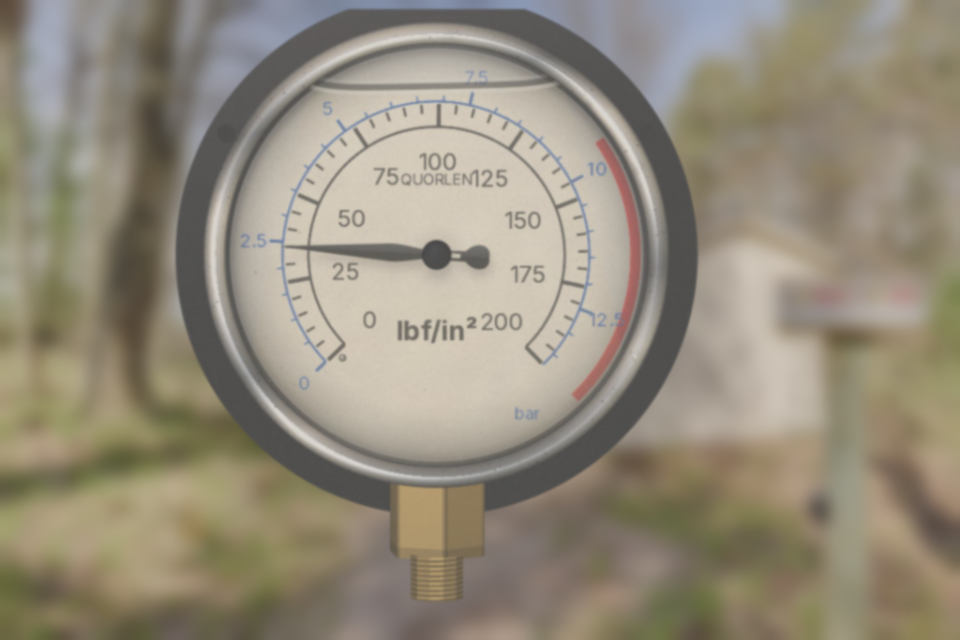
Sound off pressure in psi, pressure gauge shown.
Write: 35 psi
